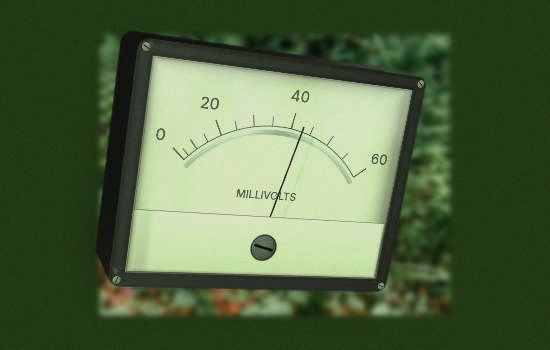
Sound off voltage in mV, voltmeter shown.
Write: 42.5 mV
